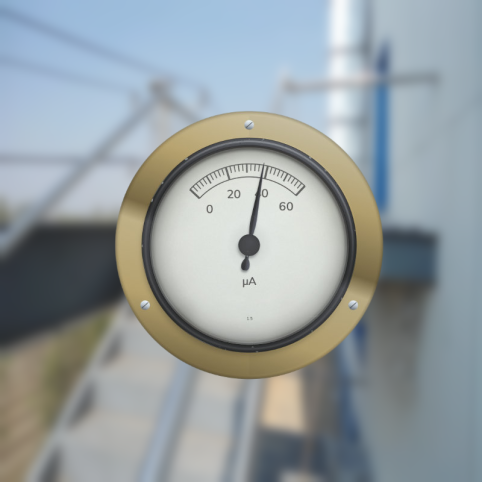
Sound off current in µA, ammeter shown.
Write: 38 µA
